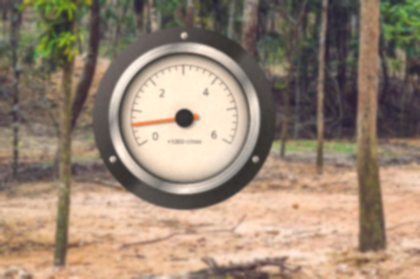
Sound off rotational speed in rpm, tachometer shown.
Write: 600 rpm
